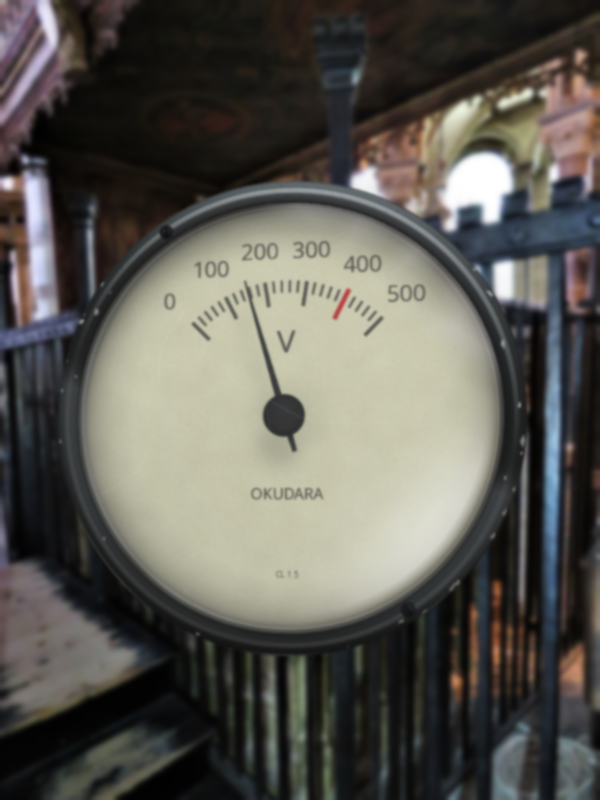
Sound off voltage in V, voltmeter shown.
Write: 160 V
